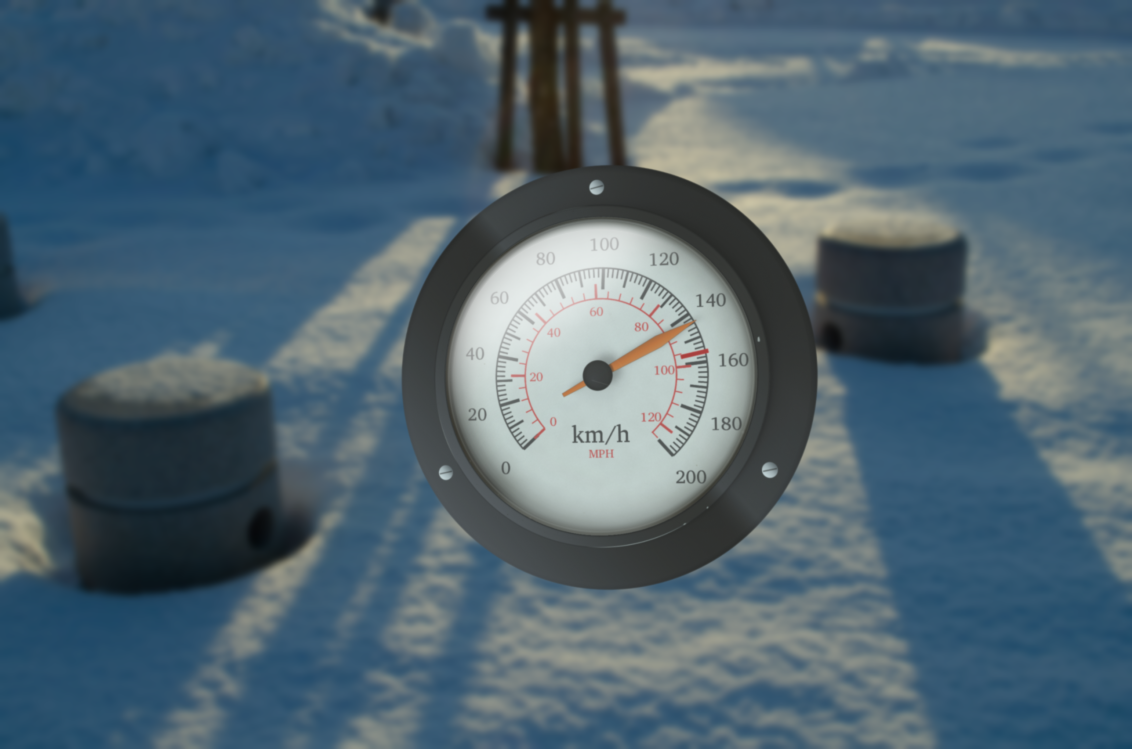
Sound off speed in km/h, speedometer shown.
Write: 144 km/h
